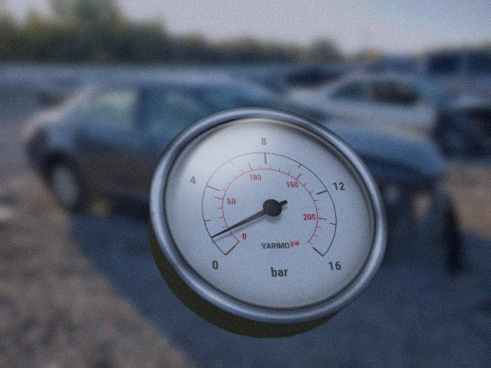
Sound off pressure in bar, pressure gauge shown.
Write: 1 bar
